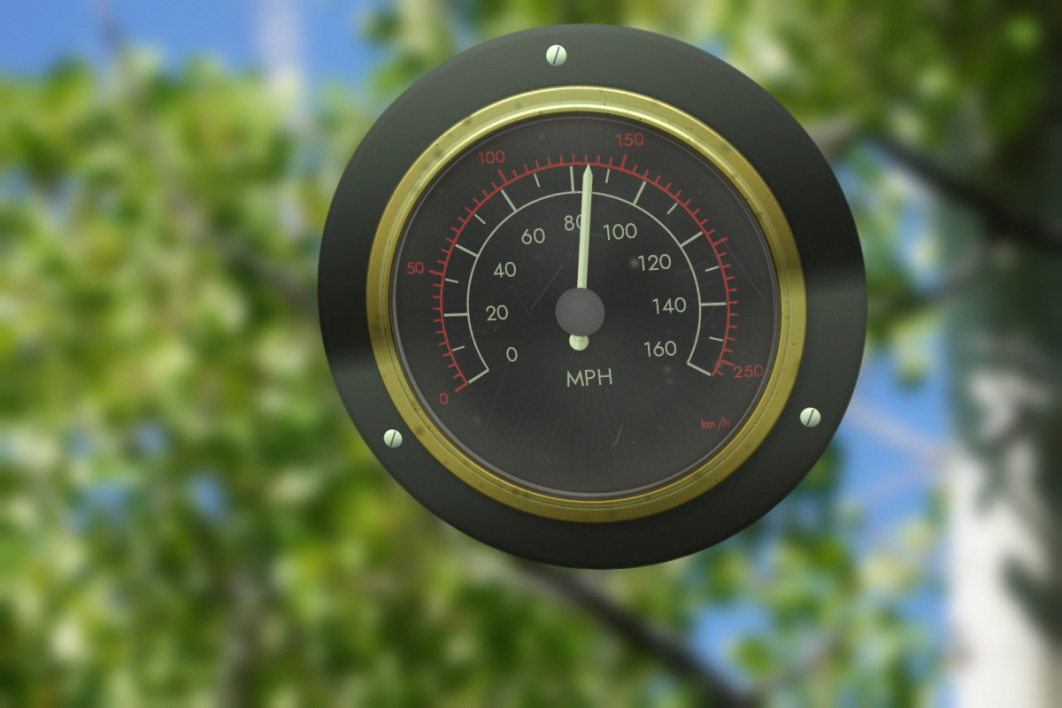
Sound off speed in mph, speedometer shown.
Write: 85 mph
